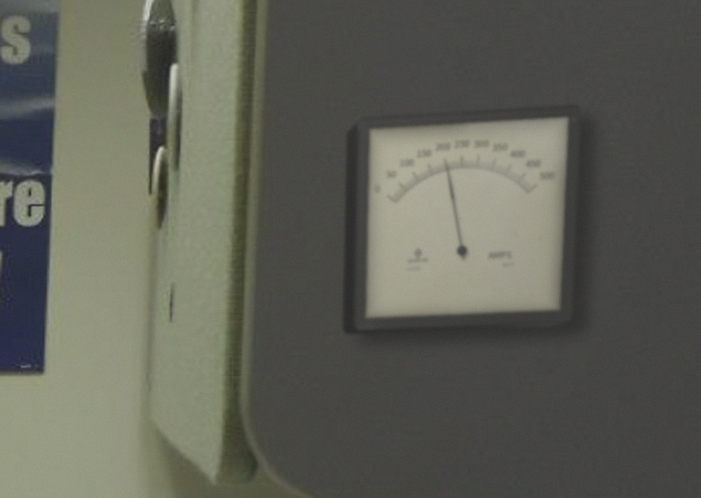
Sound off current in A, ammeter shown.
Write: 200 A
